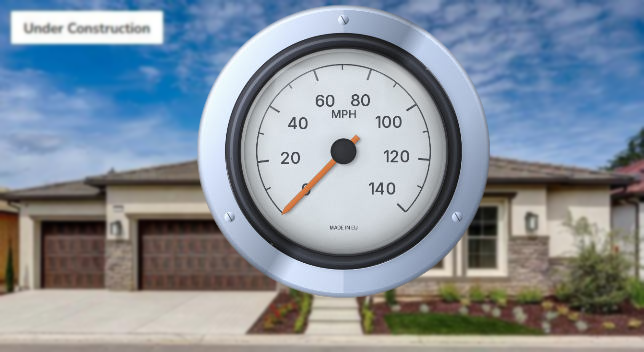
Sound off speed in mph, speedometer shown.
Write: 0 mph
